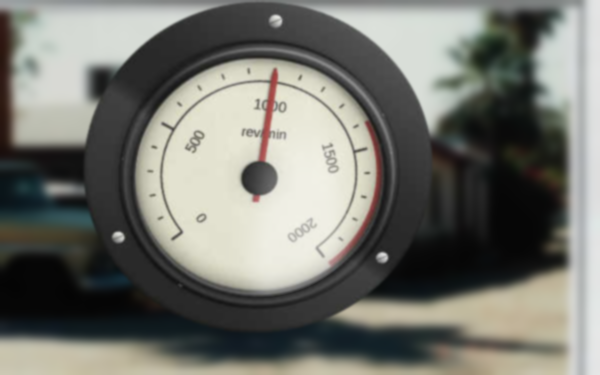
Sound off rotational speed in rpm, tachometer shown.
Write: 1000 rpm
